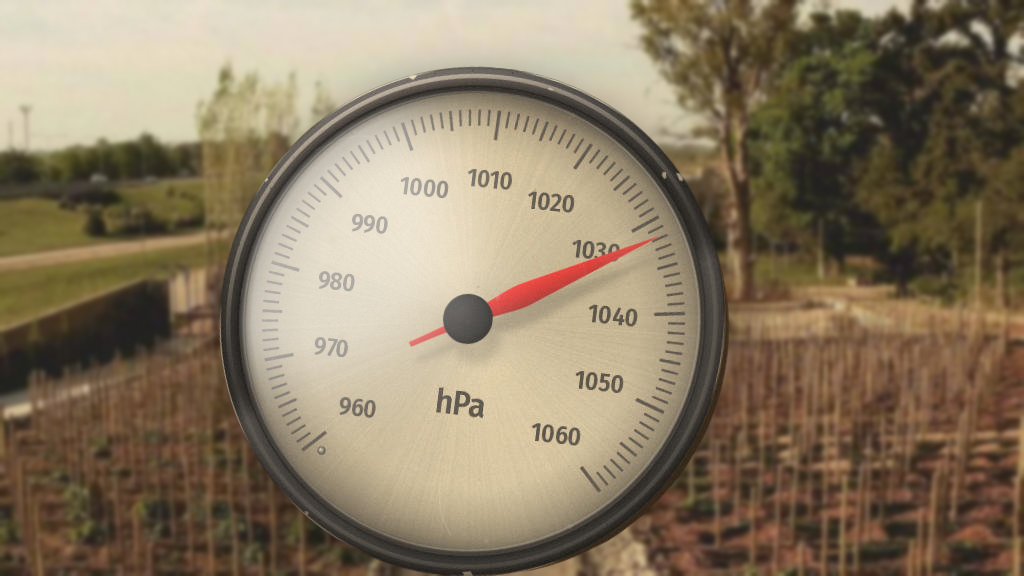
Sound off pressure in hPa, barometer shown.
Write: 1032 hPa
